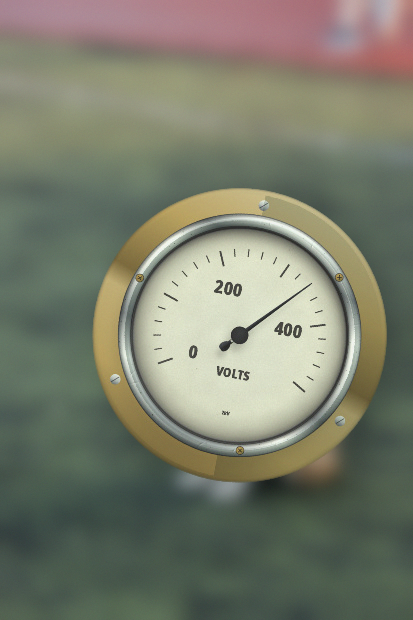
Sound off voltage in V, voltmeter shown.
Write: 340 V
